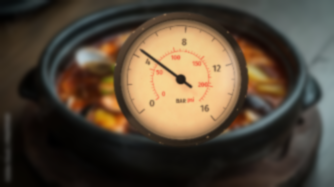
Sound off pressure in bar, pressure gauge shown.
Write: 4.5 bar
